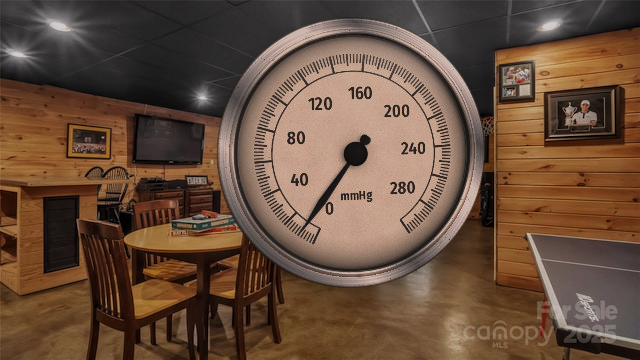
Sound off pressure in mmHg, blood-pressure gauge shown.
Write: 10 mmHg
